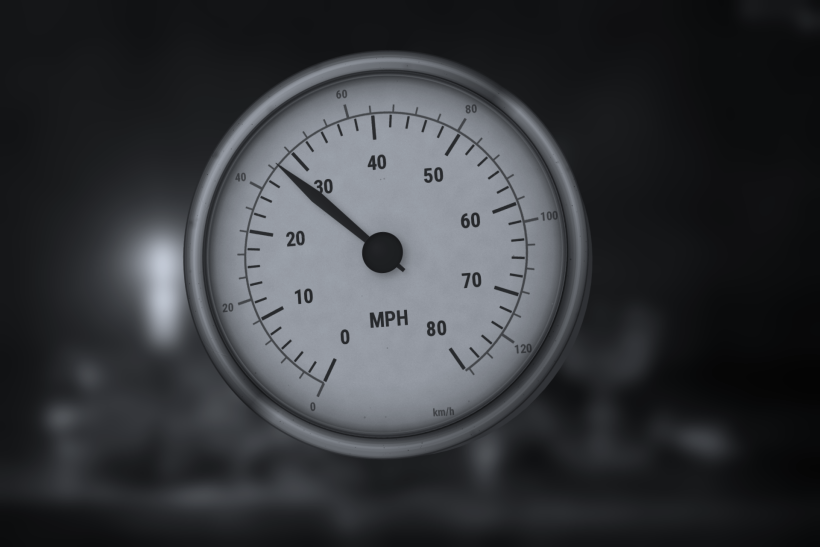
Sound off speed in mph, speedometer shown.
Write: 28 mph
